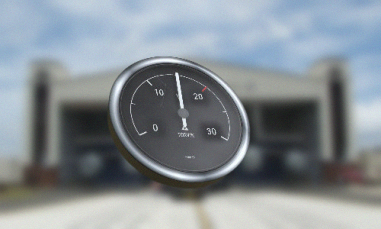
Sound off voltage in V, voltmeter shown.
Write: 15 V
